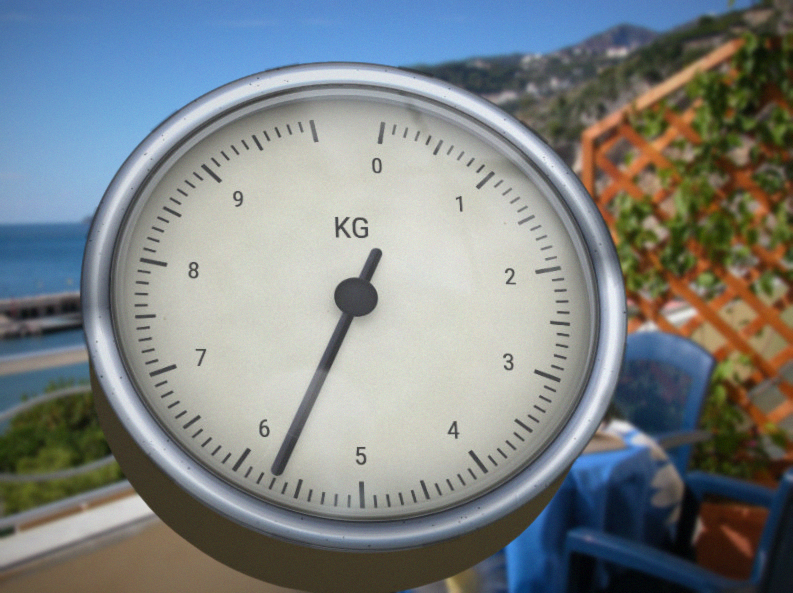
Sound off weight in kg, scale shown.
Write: 5.7 kg
